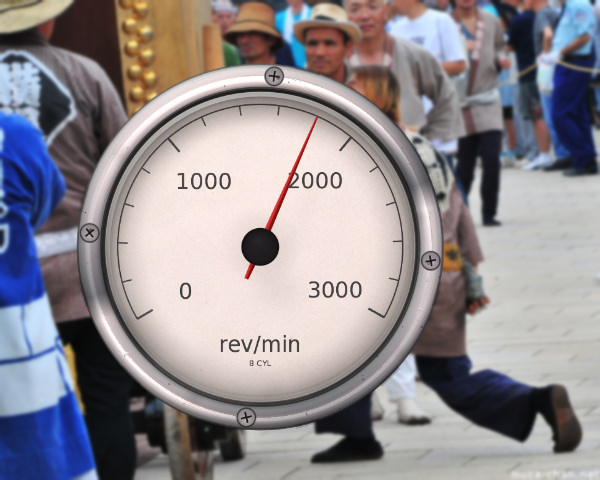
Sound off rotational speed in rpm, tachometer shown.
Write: 1800 rpm
